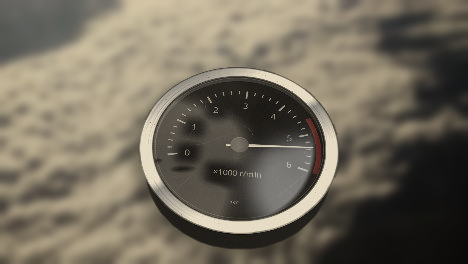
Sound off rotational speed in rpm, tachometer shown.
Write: 5400 rpm
